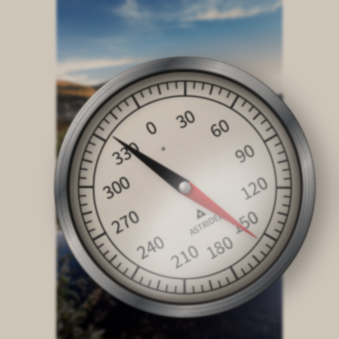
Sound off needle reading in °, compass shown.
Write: 155 °
